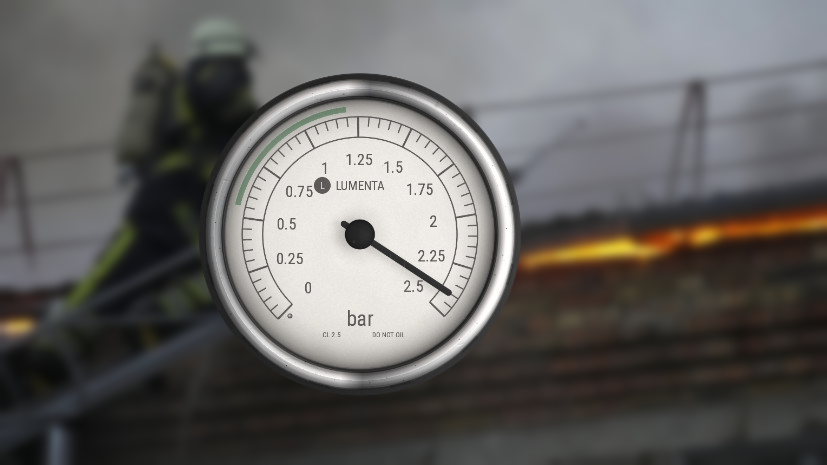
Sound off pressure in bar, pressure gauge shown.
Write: 2.4 bar
